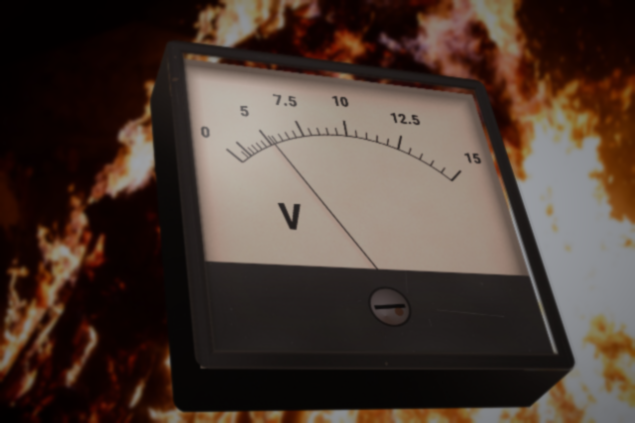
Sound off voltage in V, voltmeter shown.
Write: 5 V
